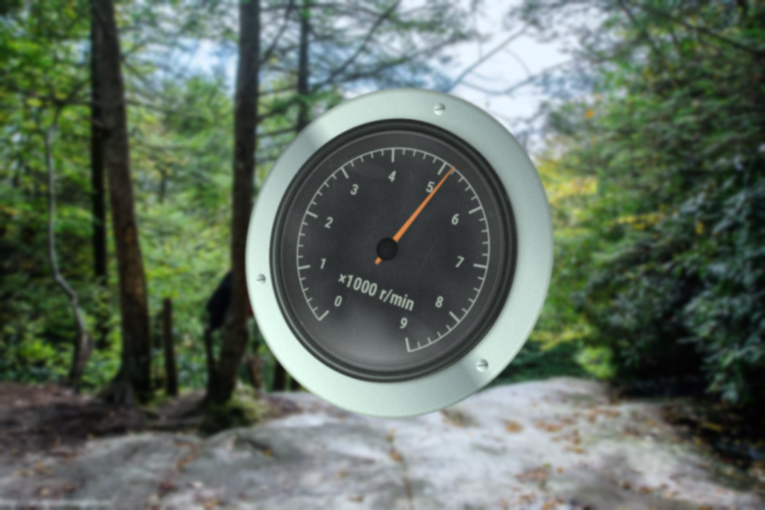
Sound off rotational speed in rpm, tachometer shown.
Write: 5200 rpm
